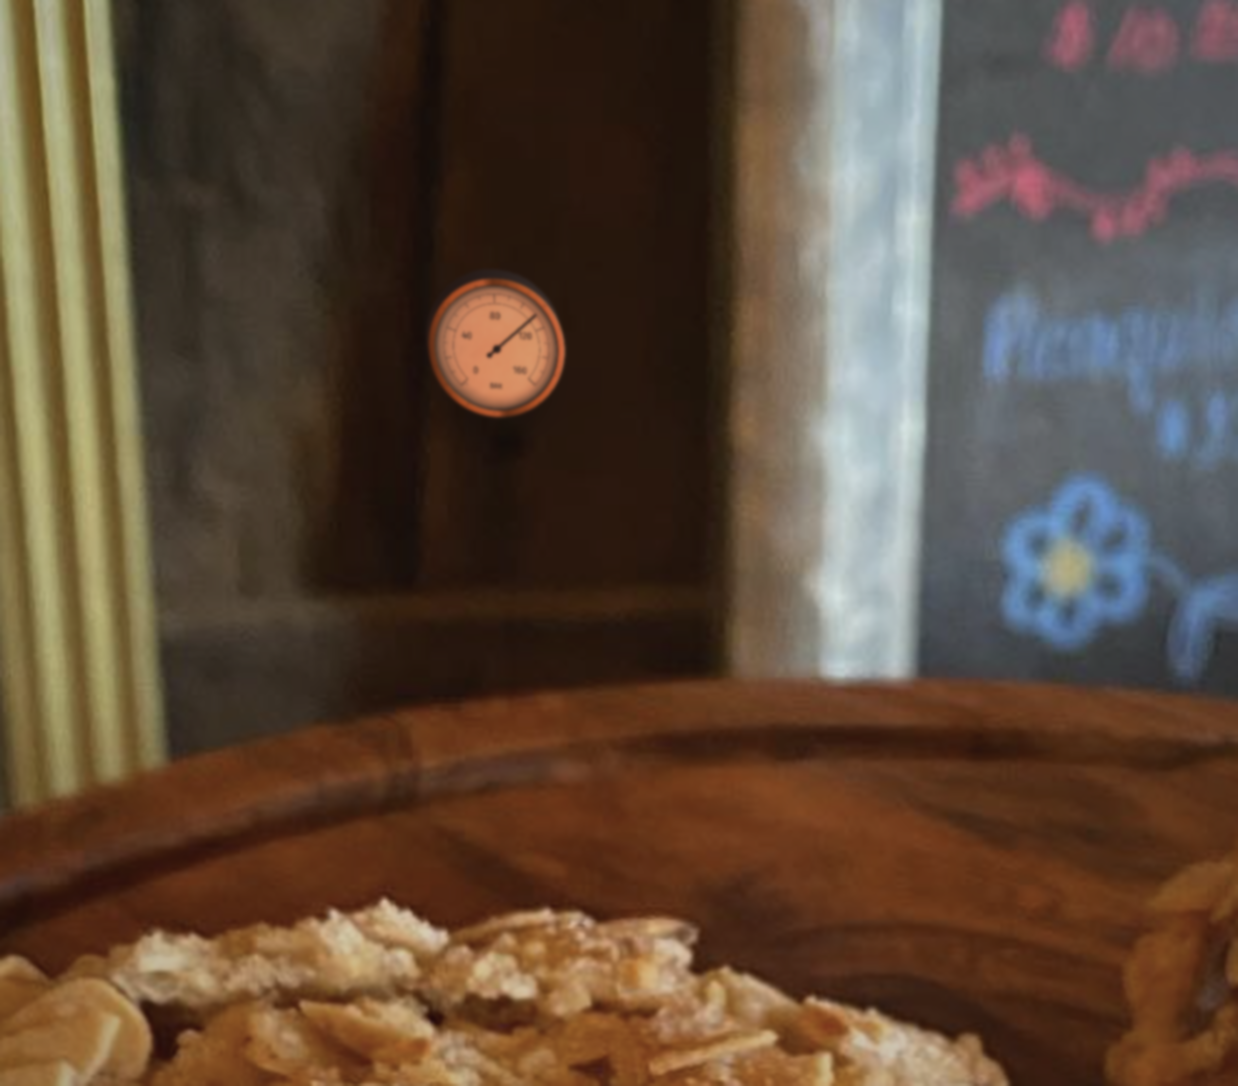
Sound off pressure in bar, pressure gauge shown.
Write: 110 bar
